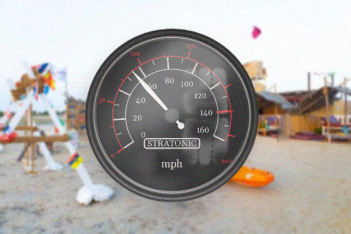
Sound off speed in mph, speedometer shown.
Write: 55 mph
